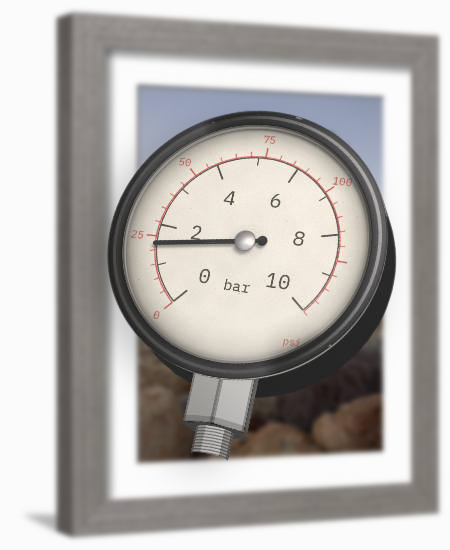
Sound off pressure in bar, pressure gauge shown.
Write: 1.5 bar
